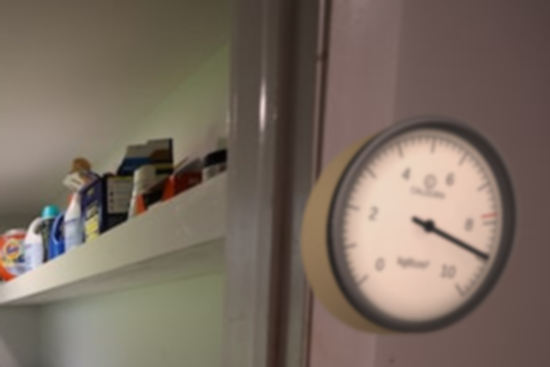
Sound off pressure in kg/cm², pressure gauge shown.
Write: 9 kg/cm²
